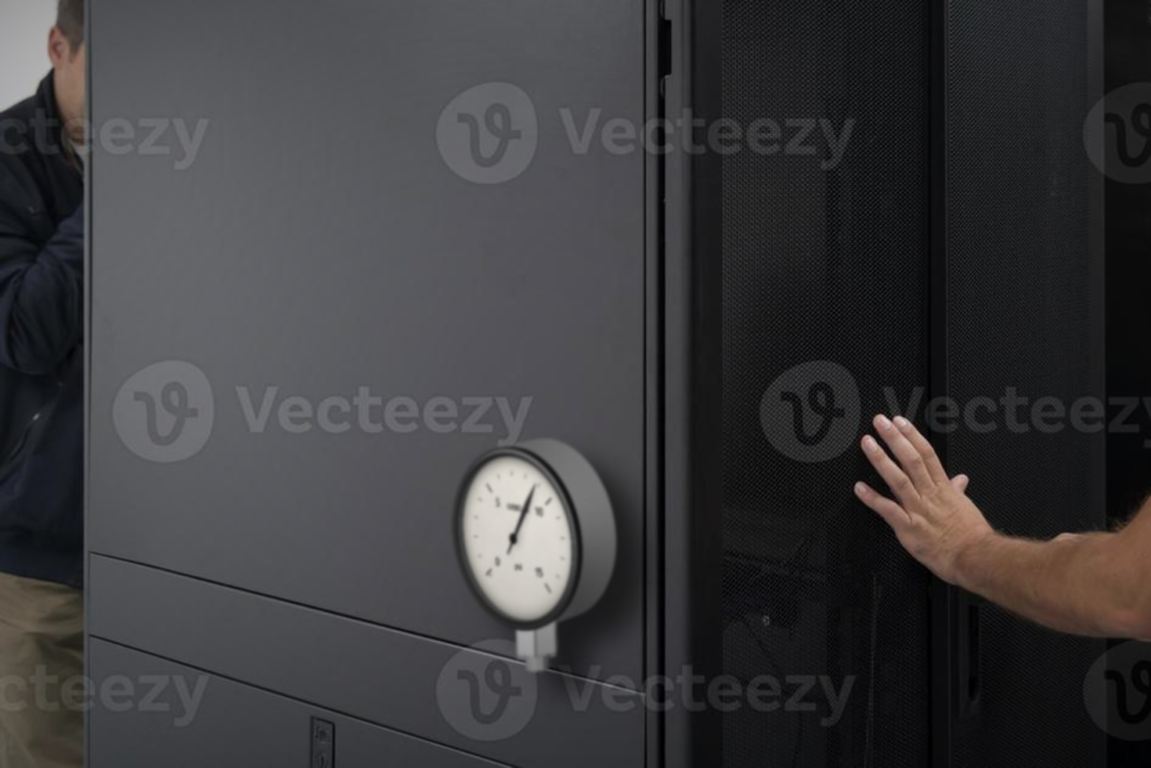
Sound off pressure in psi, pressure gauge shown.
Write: 9 psi
